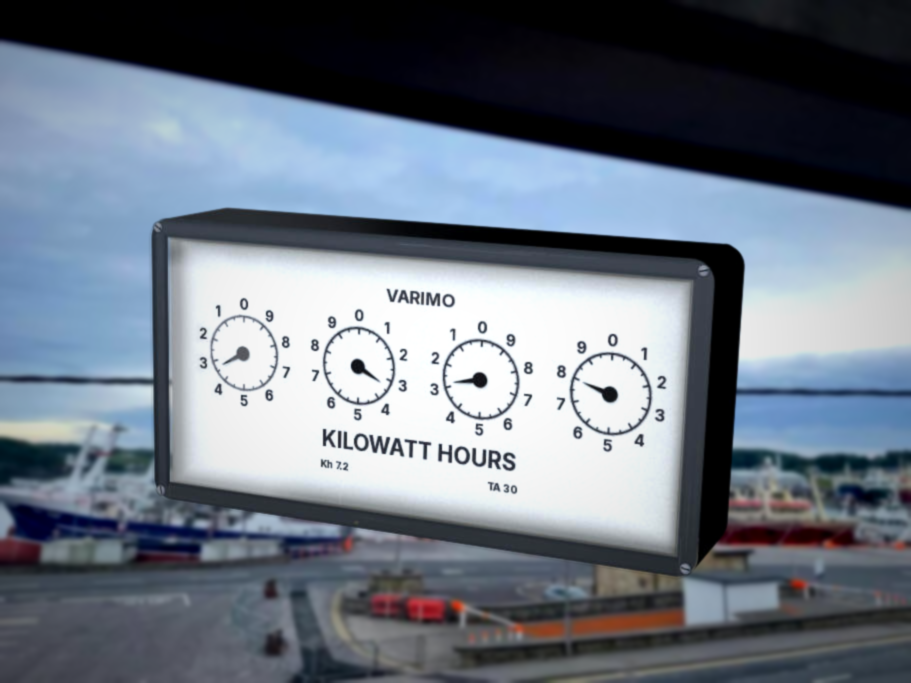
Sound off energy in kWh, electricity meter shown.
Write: 3328 kWh
